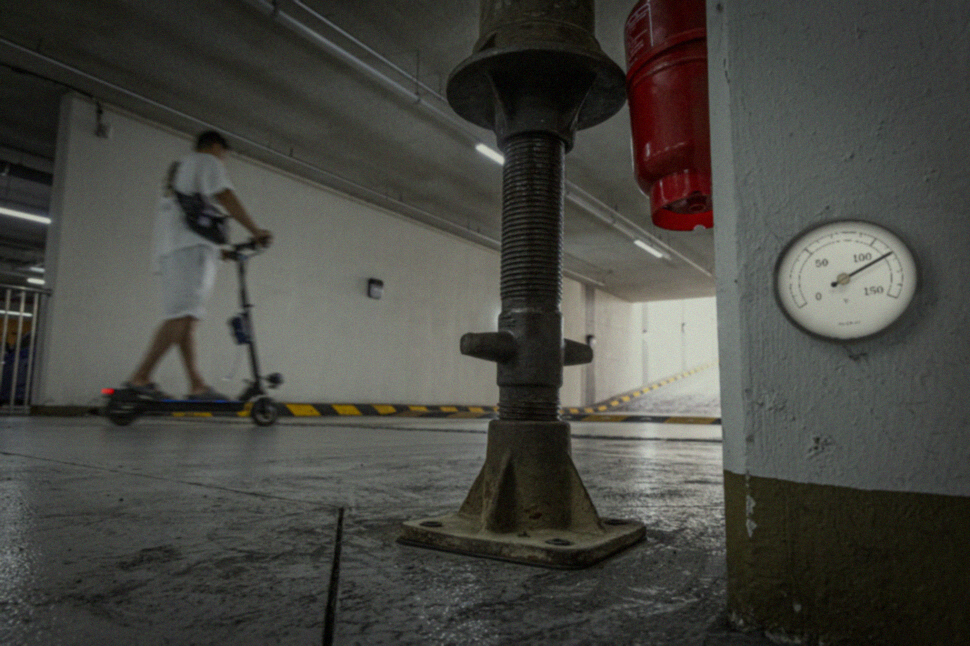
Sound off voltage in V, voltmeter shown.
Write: 115 V
